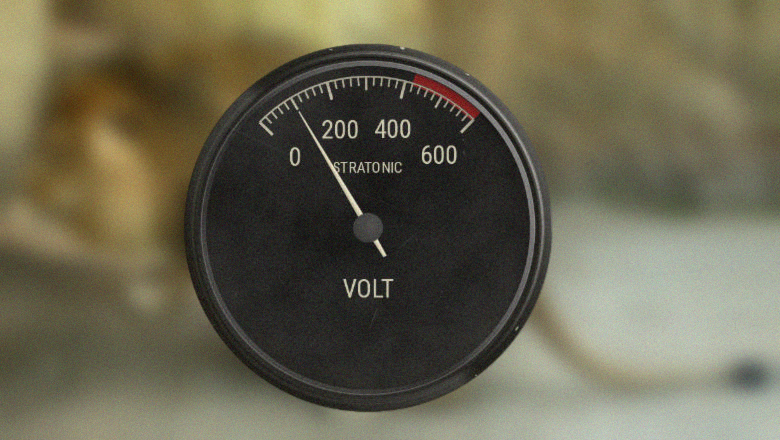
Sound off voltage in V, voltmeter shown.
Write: 100 V
